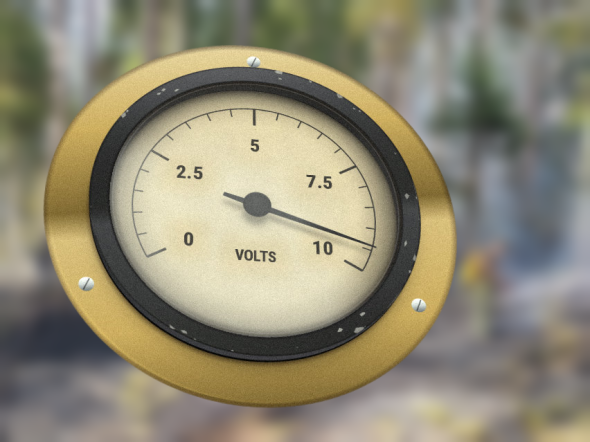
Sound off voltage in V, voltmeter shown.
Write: 9.5 V
